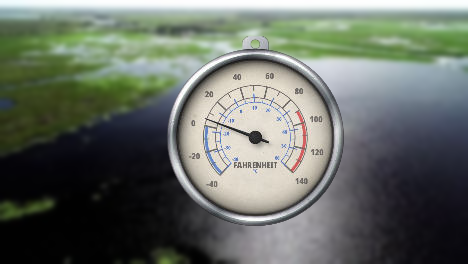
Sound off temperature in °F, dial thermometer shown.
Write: 5 °F
